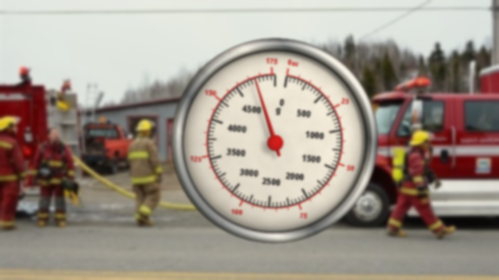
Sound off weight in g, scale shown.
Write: 4750 g
